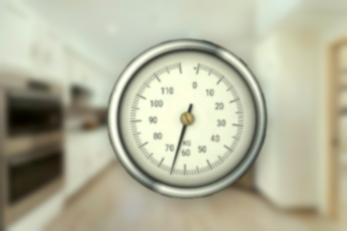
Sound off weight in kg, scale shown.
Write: 65 kg
